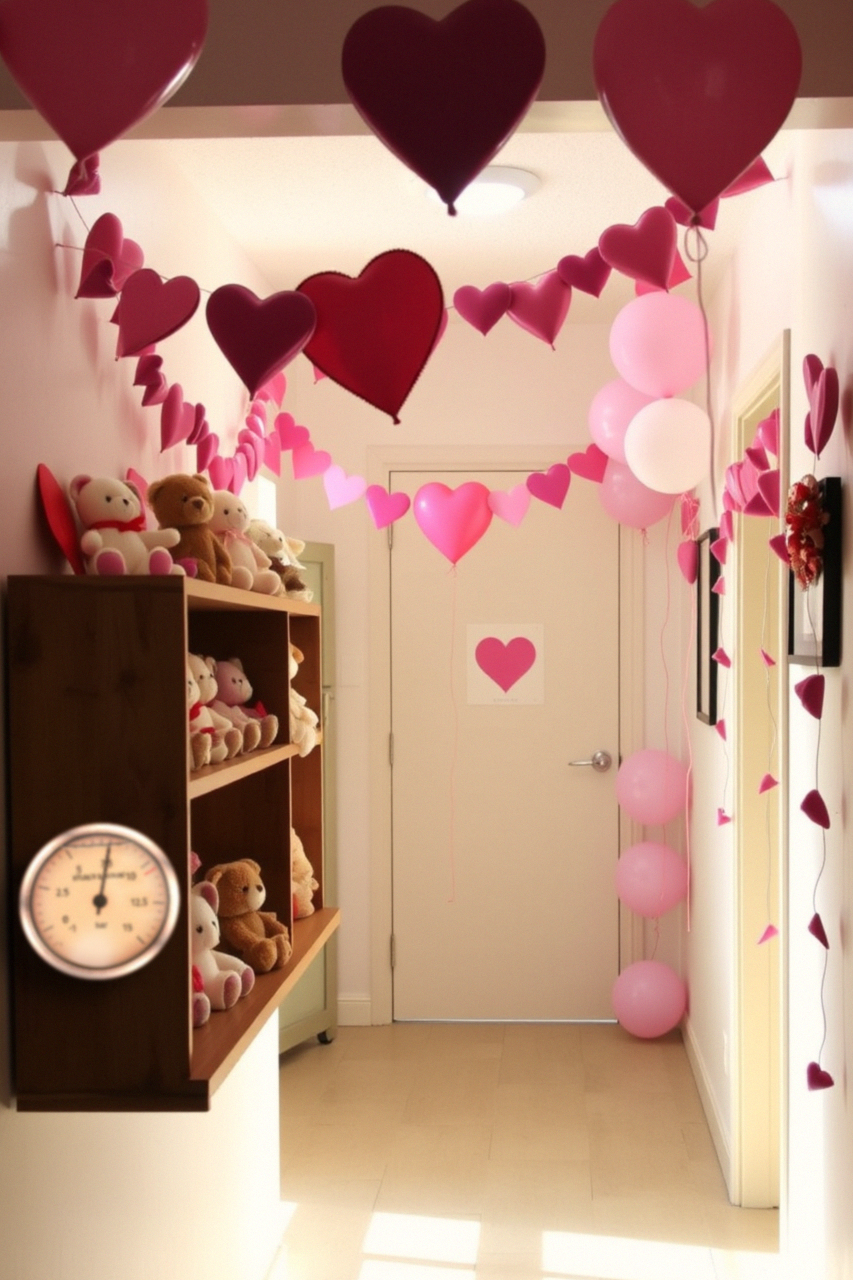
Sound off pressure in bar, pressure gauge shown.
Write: 7.5 bar
